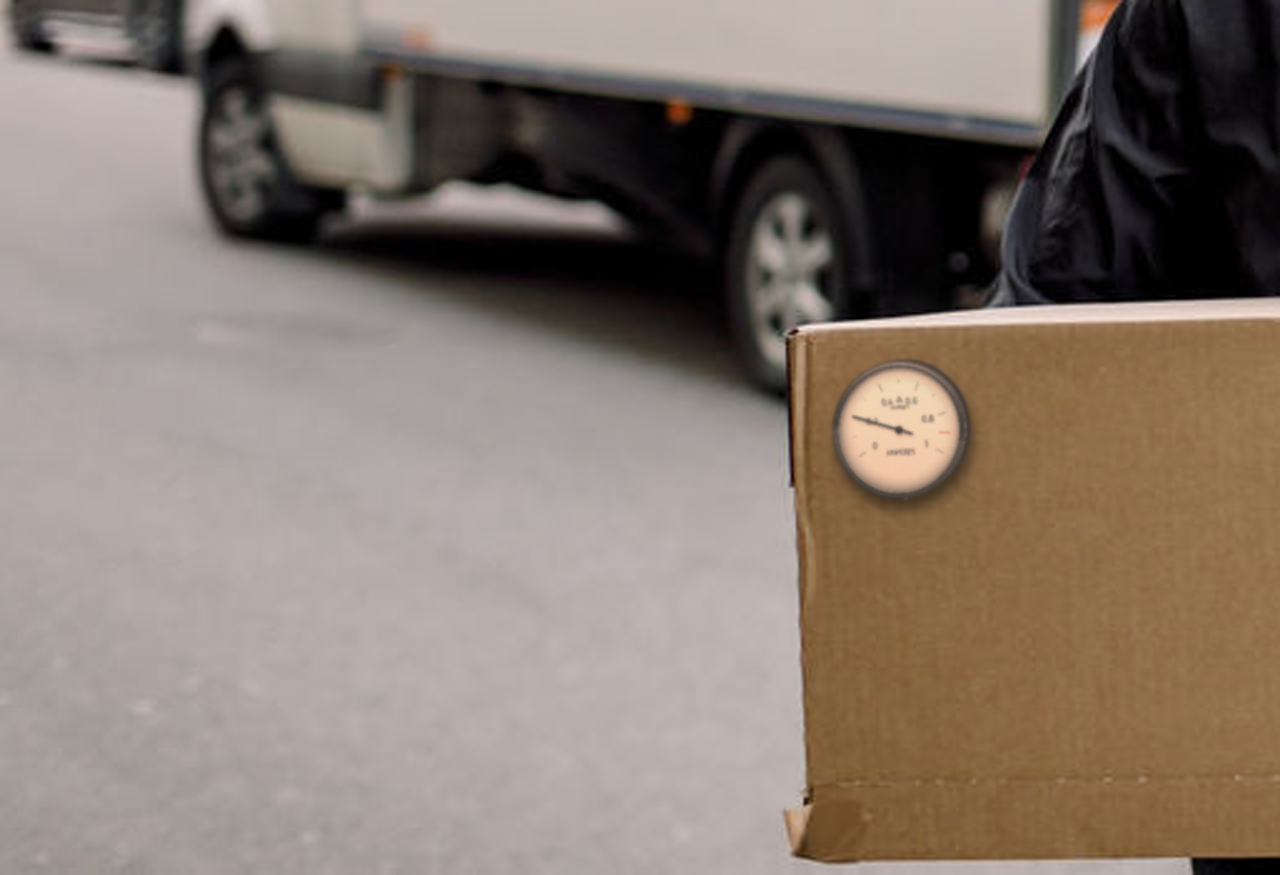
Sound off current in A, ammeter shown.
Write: 0.2 A
